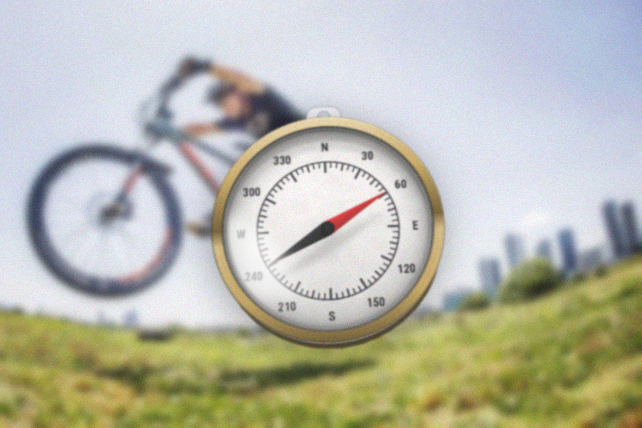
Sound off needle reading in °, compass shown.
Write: 60 °
